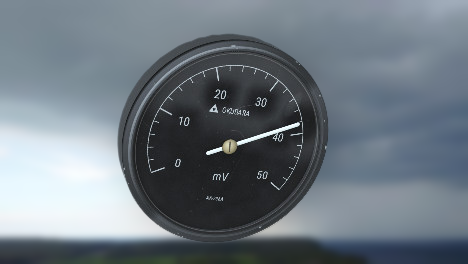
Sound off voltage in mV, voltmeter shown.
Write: 38 mV
